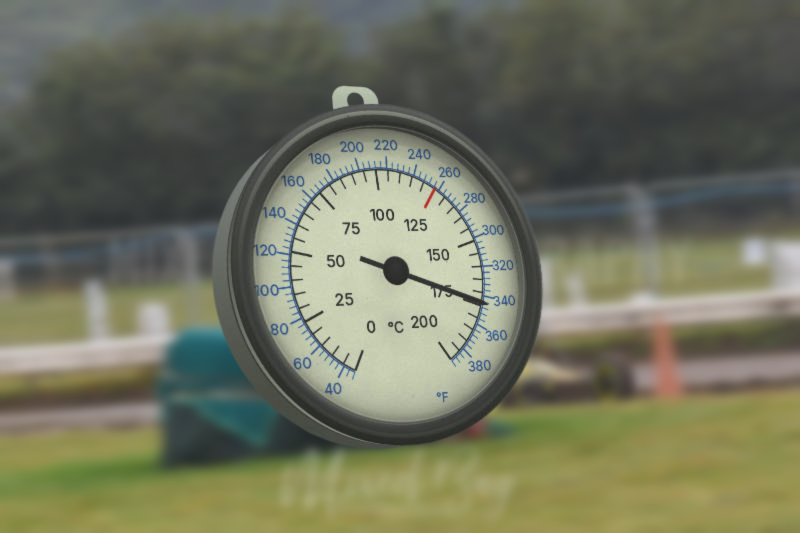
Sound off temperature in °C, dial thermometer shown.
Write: 175 °C
